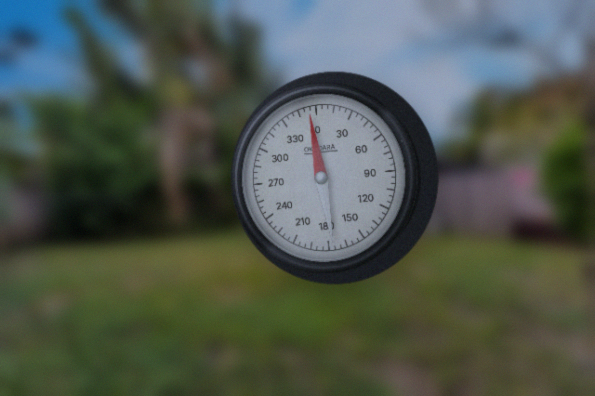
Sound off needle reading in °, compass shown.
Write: 355 °
